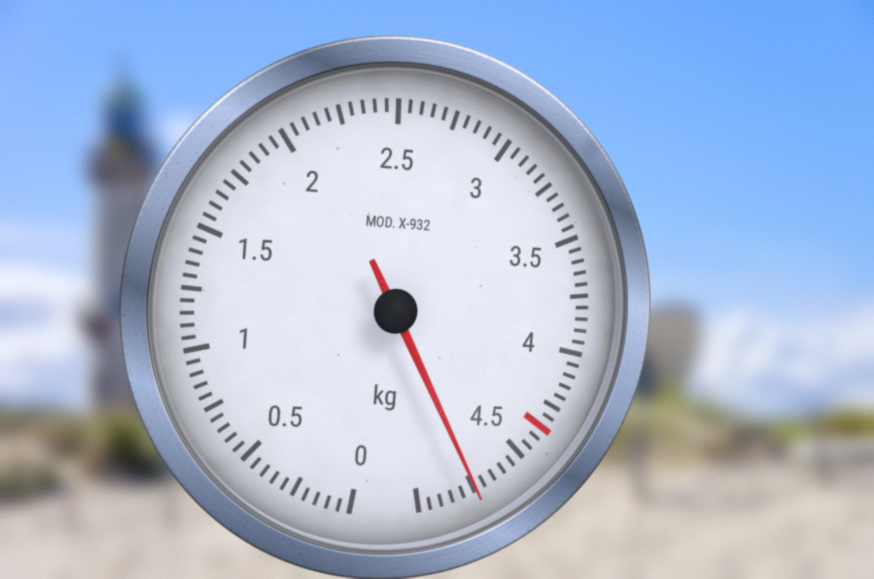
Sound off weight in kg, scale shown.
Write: 4.75 kg
